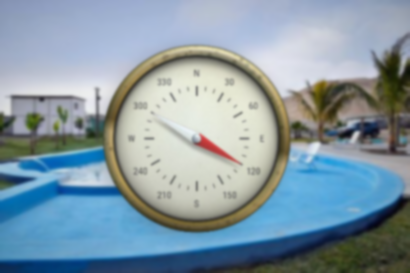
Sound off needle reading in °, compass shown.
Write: 120 °
